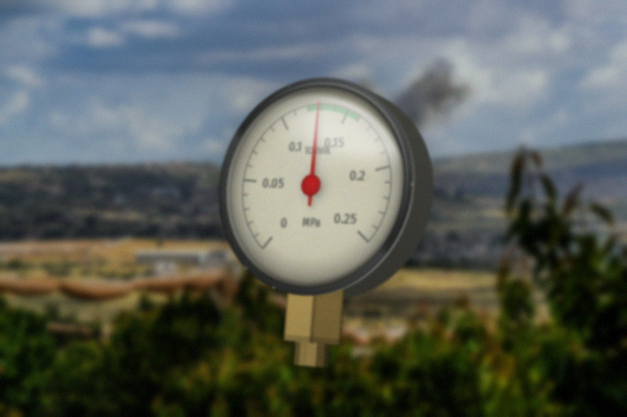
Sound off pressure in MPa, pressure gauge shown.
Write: 0.13 MPa
